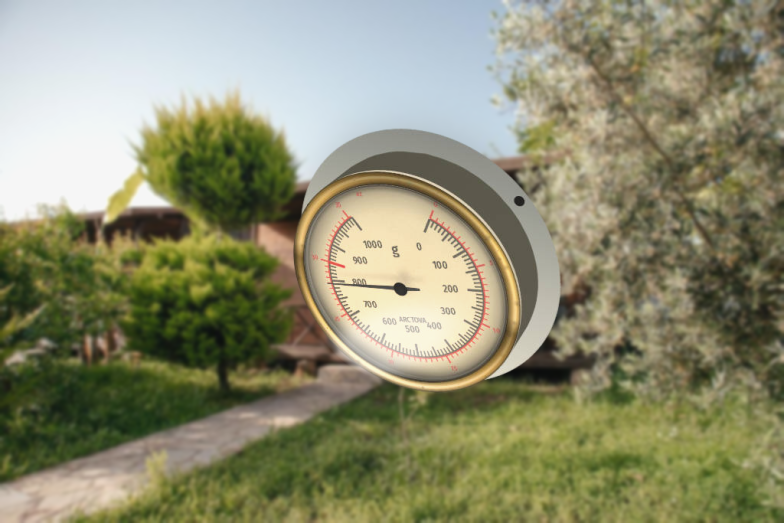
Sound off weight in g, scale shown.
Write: 800 g
